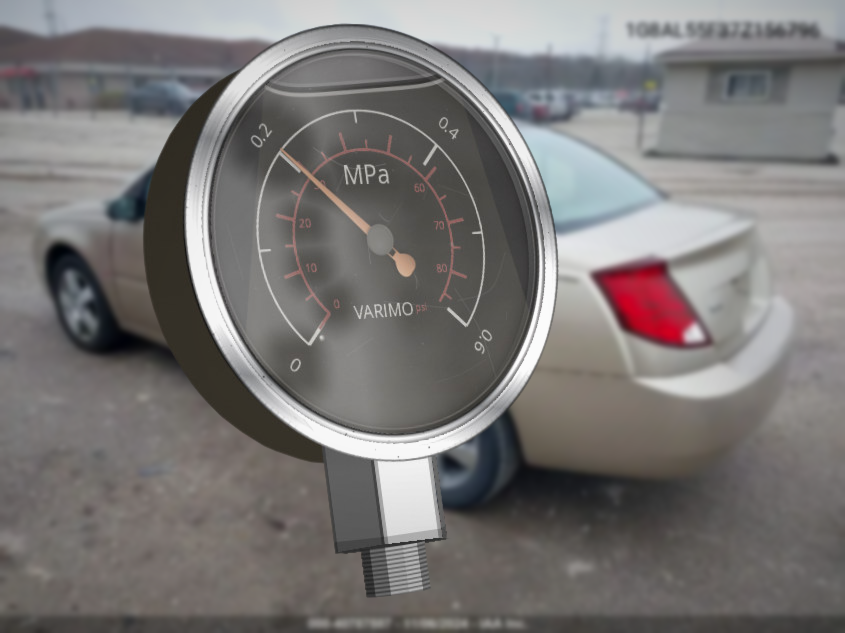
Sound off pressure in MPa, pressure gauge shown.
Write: 0.2 MPa
